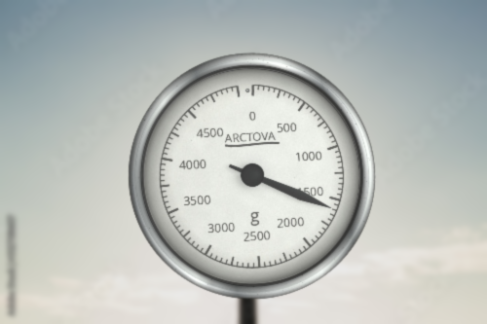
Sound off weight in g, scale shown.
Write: 1600 g
